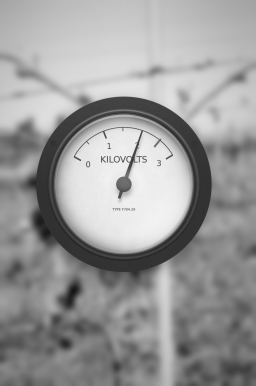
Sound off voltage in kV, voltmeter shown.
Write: 2 kV
